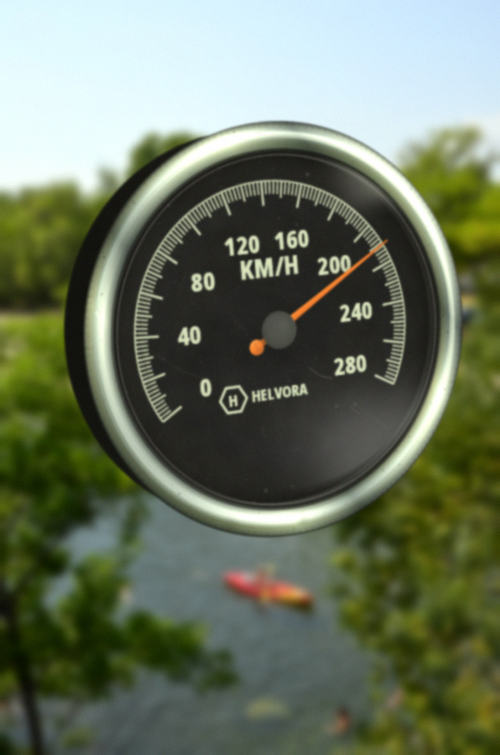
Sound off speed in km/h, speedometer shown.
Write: 210 km/h
